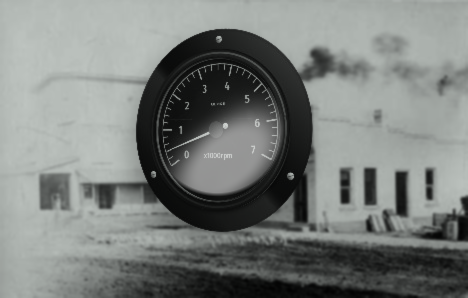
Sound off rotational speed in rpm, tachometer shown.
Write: 400 rpm
